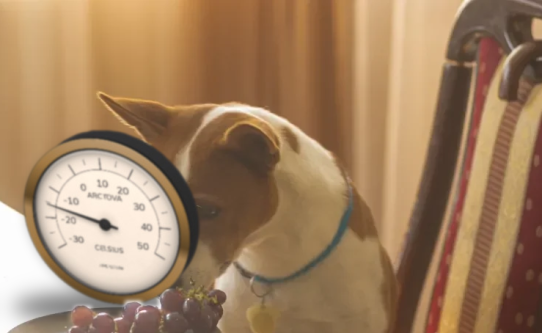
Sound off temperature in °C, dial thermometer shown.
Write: -15 °C
